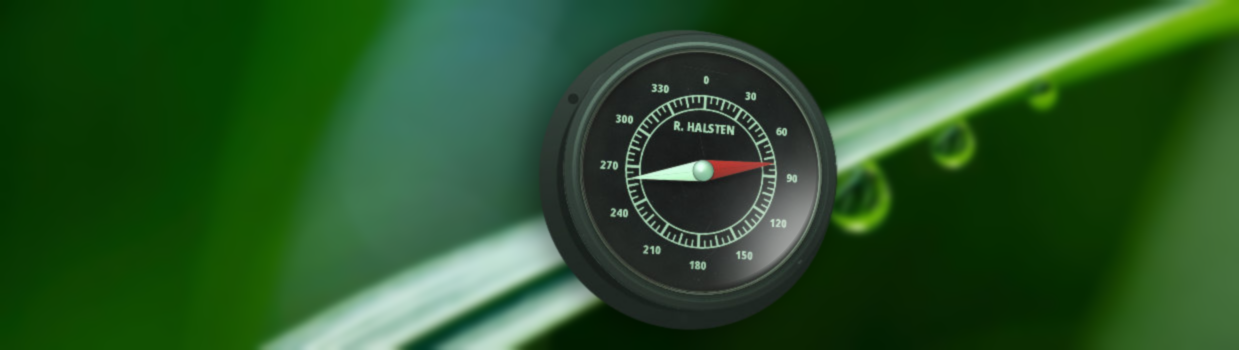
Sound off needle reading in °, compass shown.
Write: 80 °
